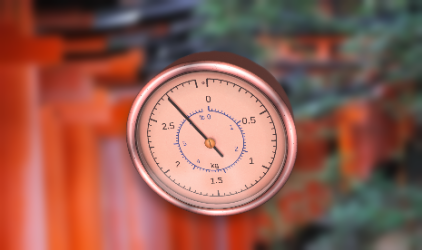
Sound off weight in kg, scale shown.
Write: 2.75 kg
